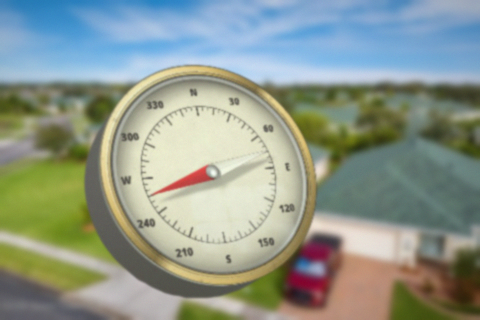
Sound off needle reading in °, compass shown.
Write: 255 °
